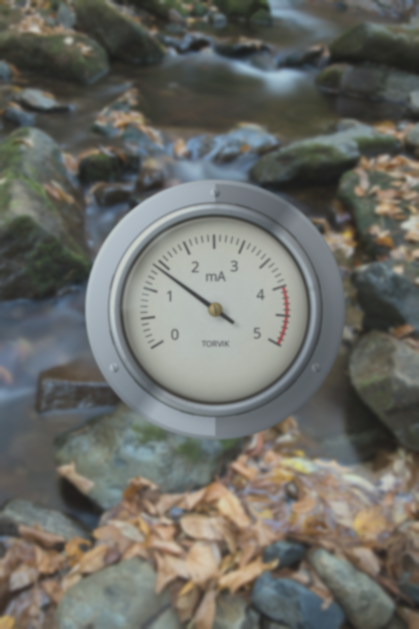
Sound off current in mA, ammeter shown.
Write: 1.4 mA
